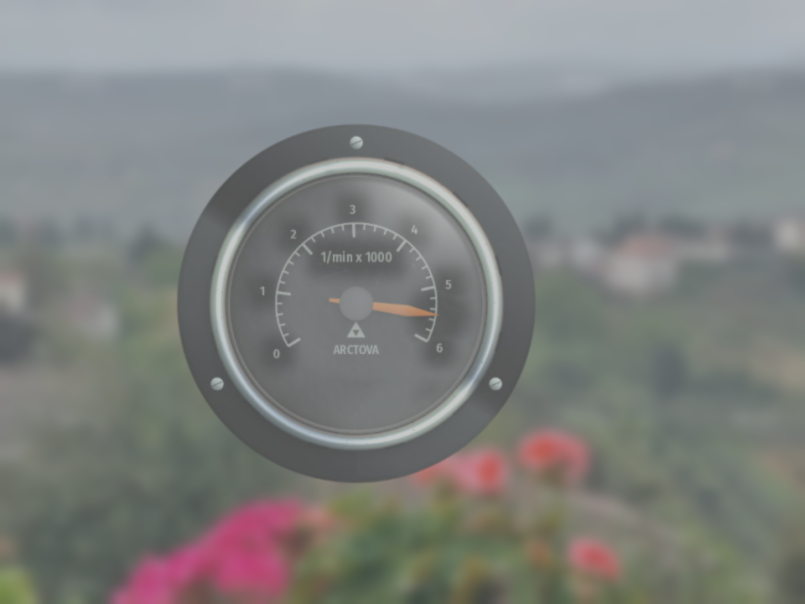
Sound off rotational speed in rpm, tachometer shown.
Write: 5500 rpm
